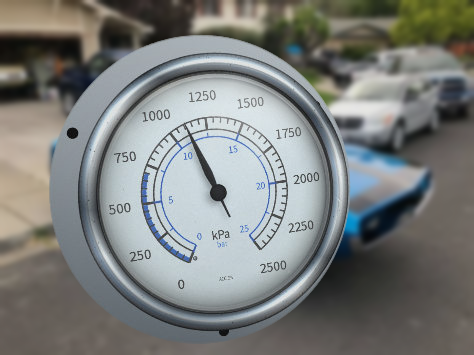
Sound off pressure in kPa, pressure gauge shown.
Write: 1100 kPa
